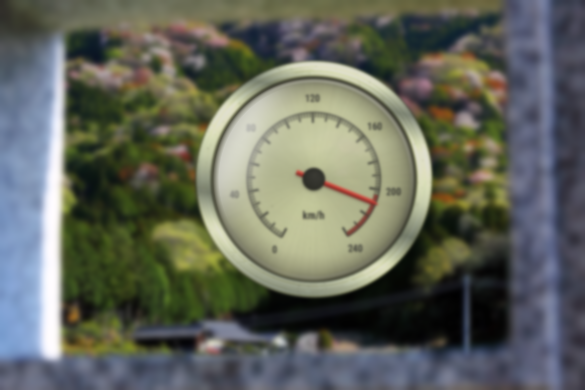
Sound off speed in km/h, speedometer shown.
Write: 210 km/h
